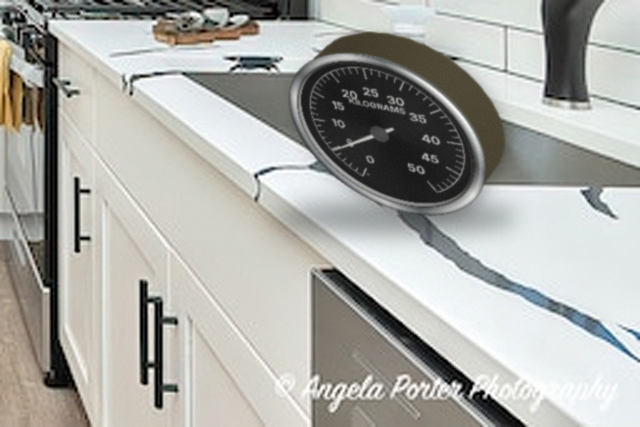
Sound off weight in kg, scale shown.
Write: 5 kg
